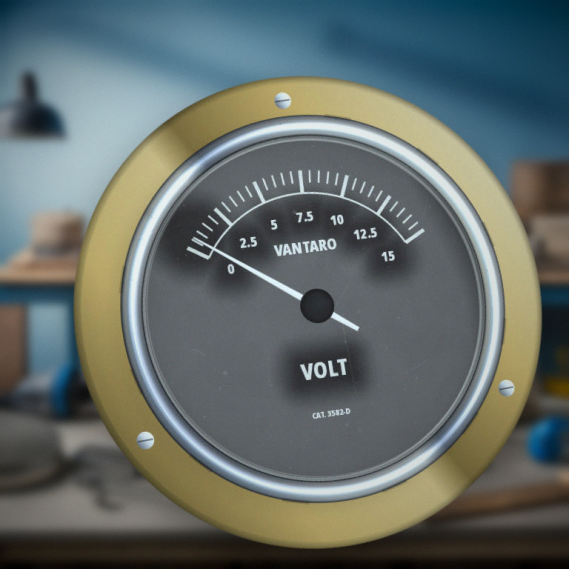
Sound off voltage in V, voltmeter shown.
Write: 0.5 V
